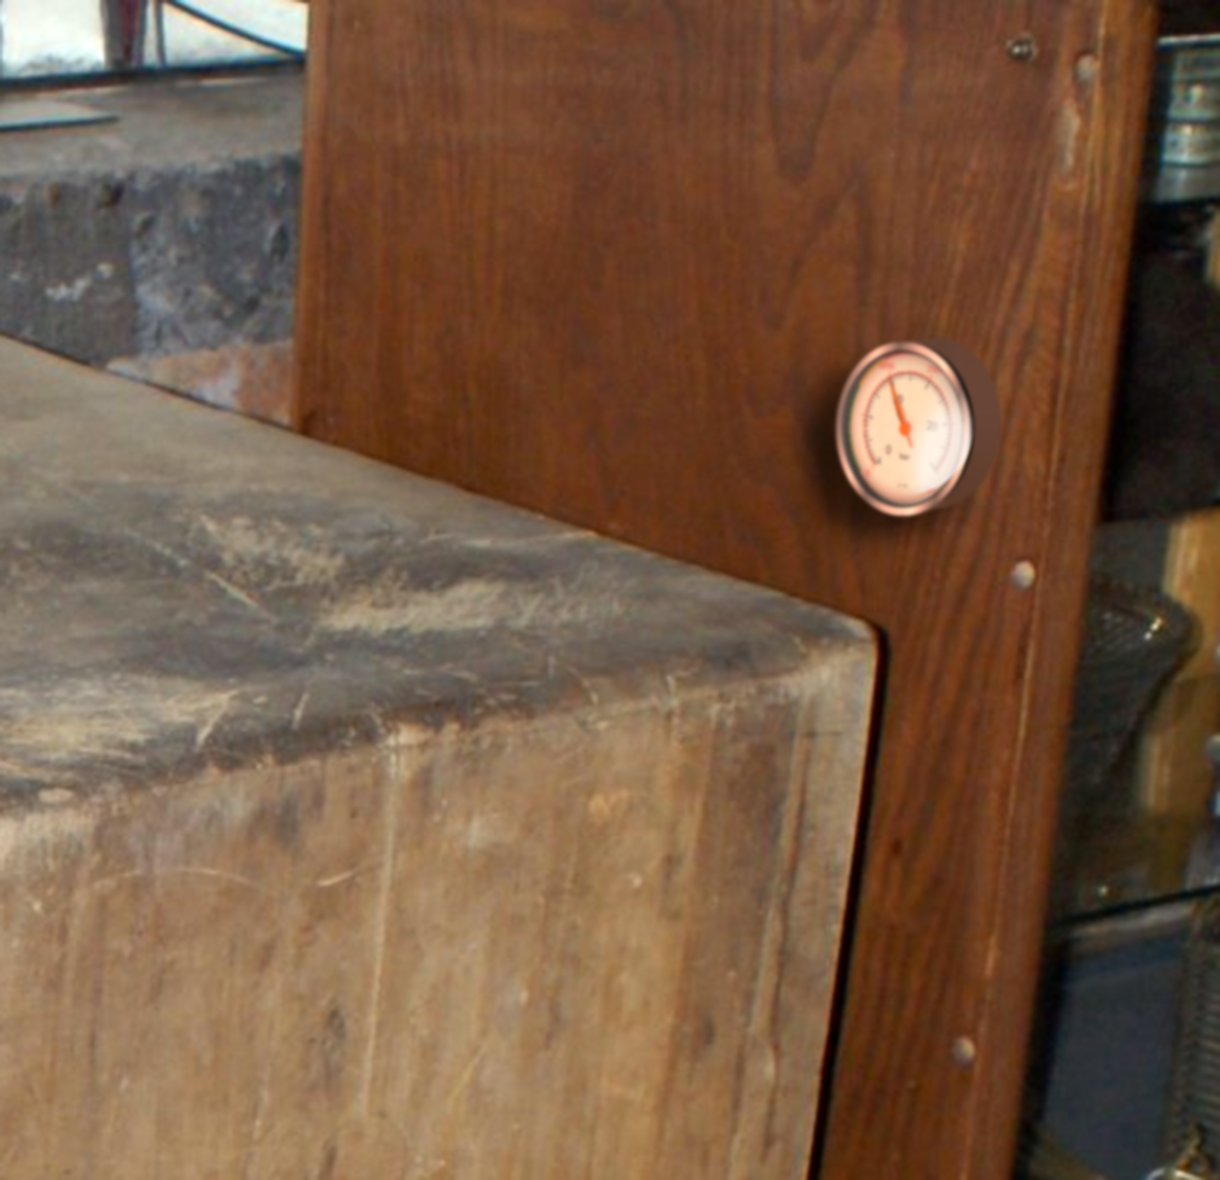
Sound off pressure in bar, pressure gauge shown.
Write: 10 bar
